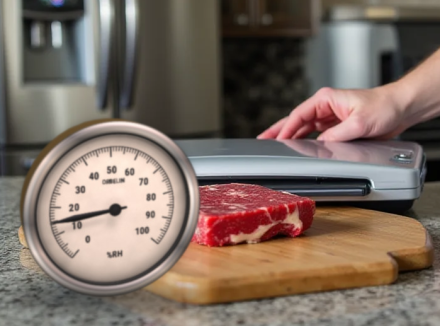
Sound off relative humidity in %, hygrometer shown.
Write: 15 %
